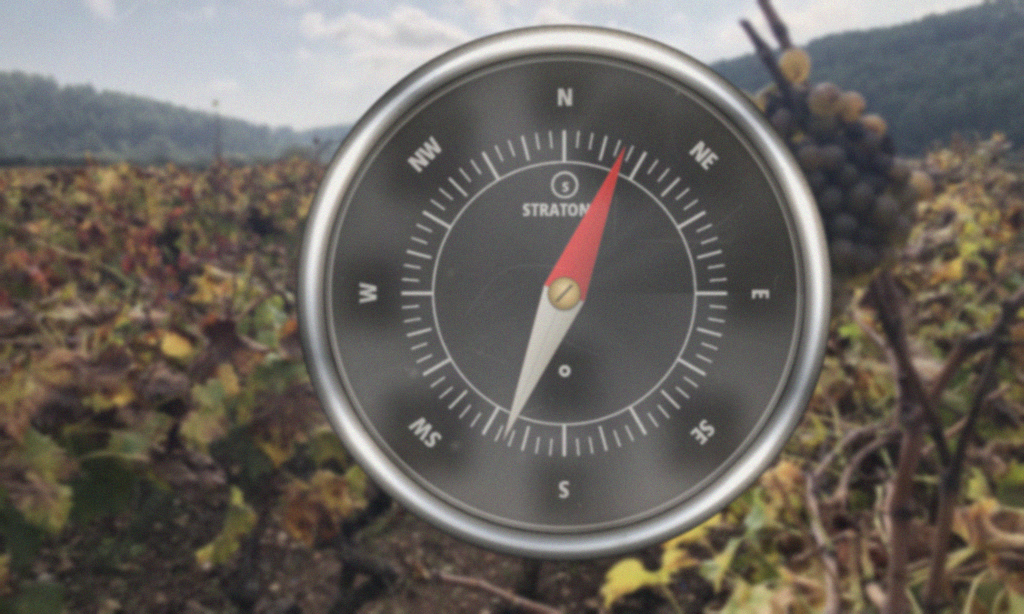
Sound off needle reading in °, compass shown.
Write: 22.5 °
